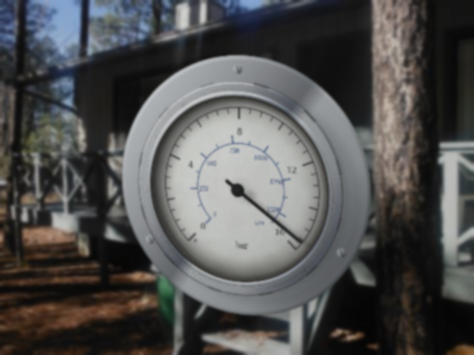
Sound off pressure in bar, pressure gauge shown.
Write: 15.5 bar
